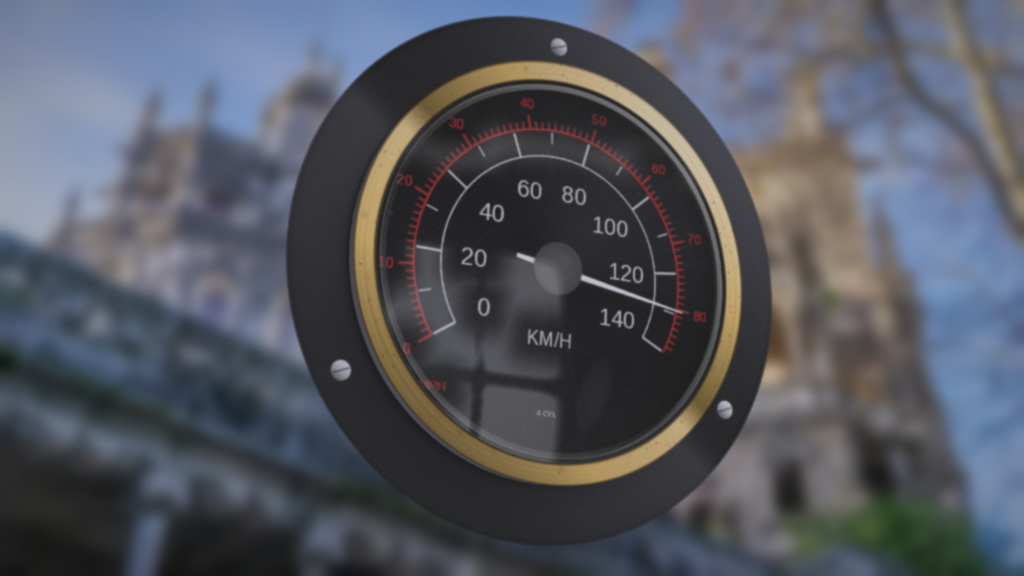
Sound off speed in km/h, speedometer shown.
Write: 130 km/h
